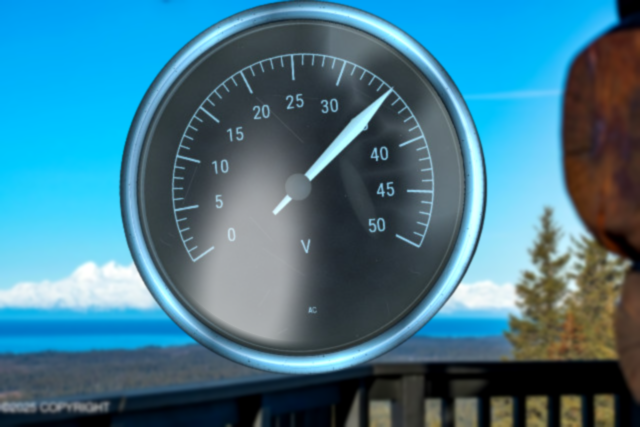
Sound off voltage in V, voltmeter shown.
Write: 35 V
